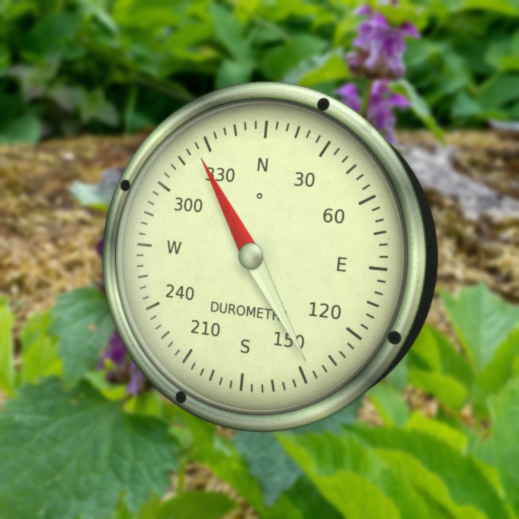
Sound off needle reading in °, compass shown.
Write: 325 °
